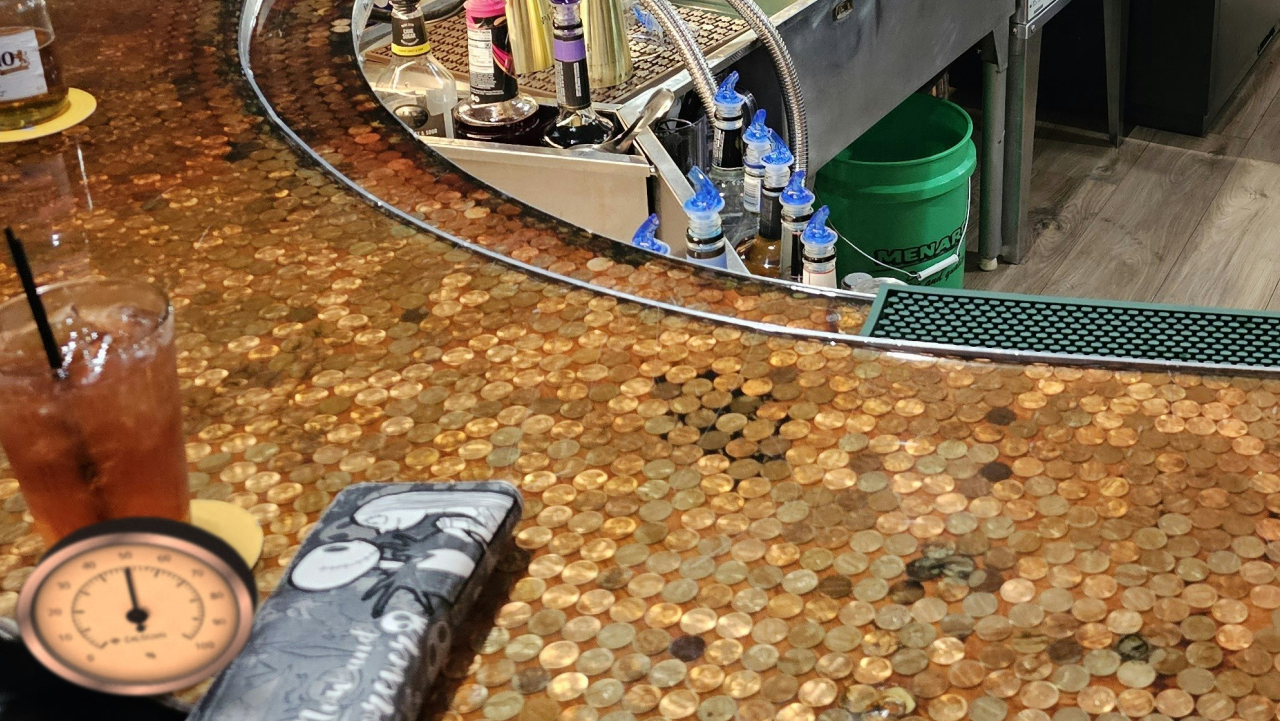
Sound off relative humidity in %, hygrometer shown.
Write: 50 %
